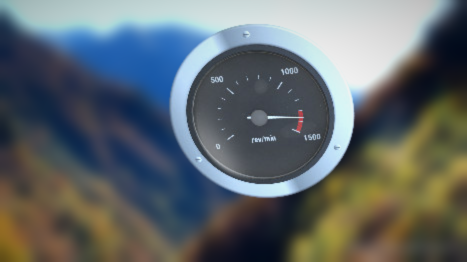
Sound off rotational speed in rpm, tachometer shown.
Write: 1350 rpm
